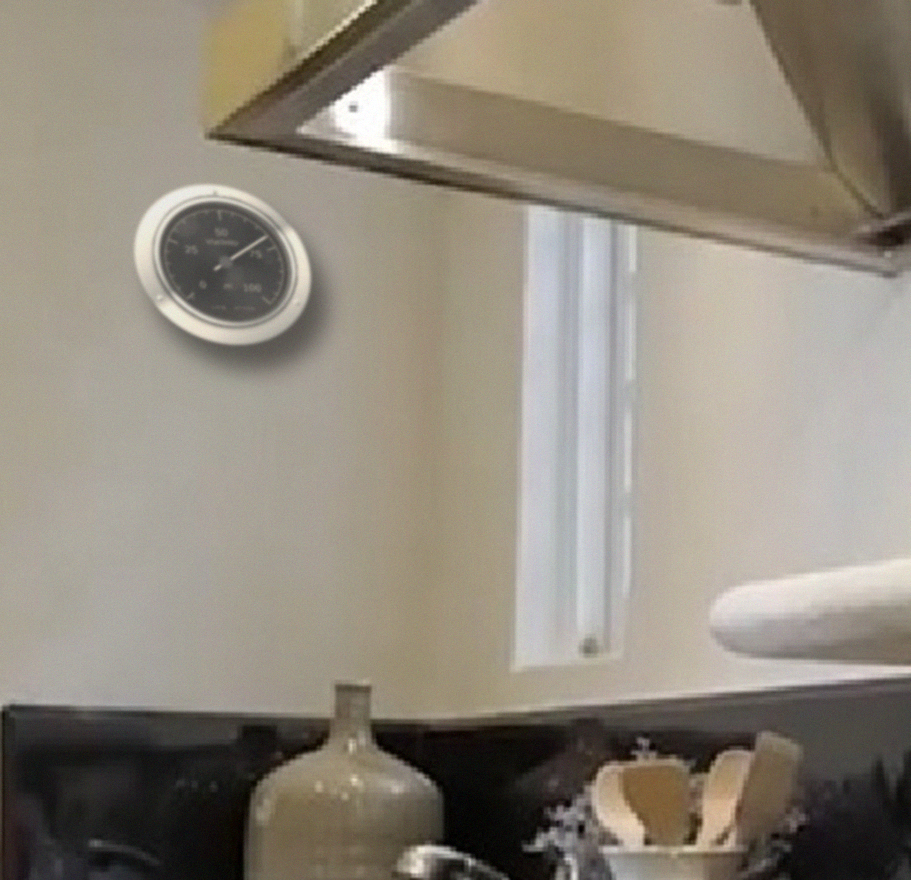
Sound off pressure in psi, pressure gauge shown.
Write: 70 psi
